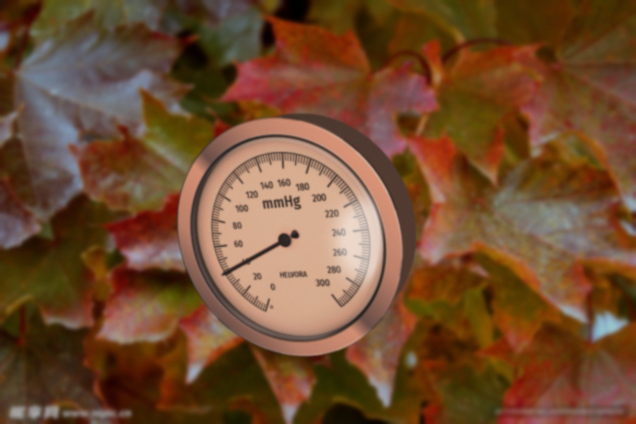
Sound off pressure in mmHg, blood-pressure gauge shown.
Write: 40 mmHg
